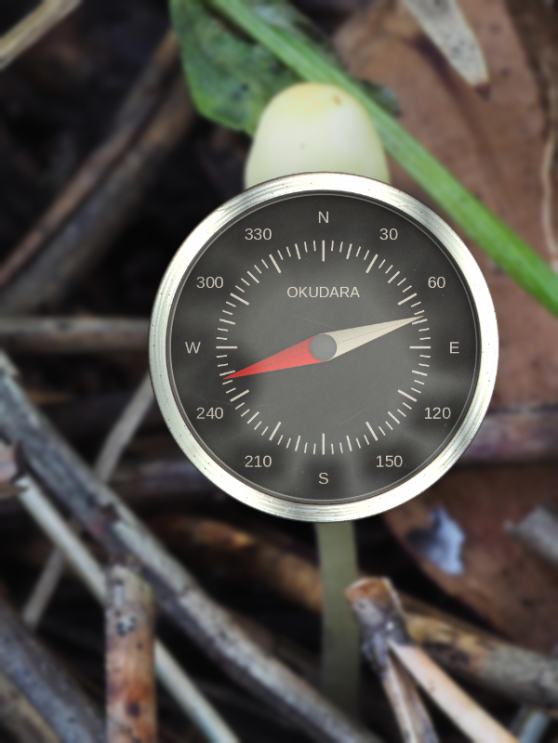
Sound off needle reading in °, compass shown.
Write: 252.5 °
